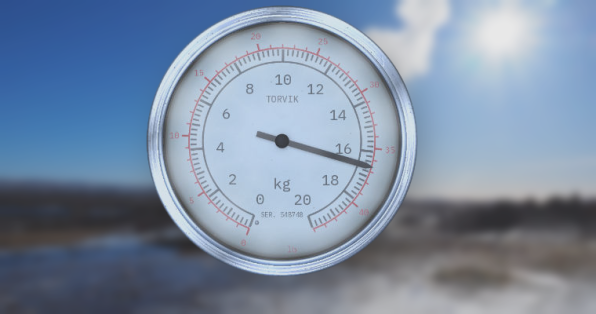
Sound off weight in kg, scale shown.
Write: 16.6 kg
